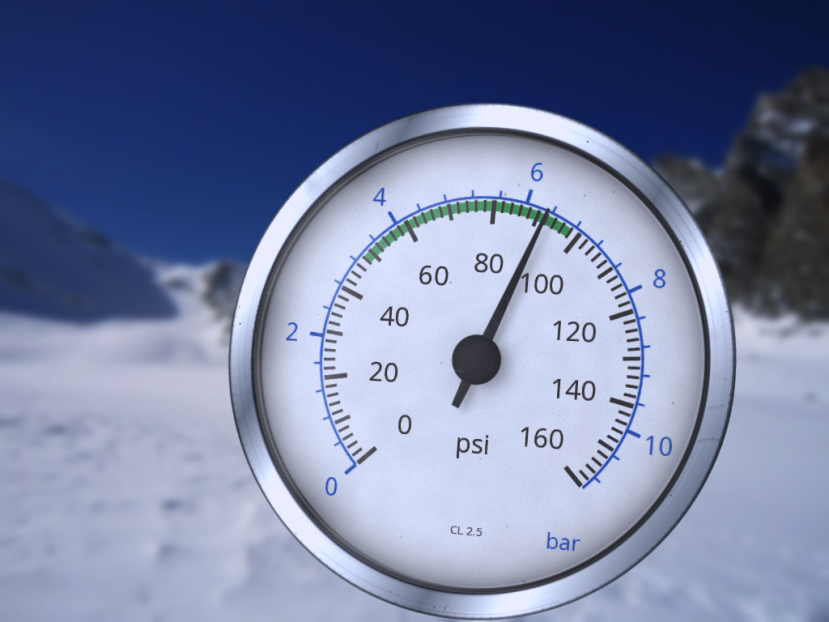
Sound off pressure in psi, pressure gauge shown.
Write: 92 psi
